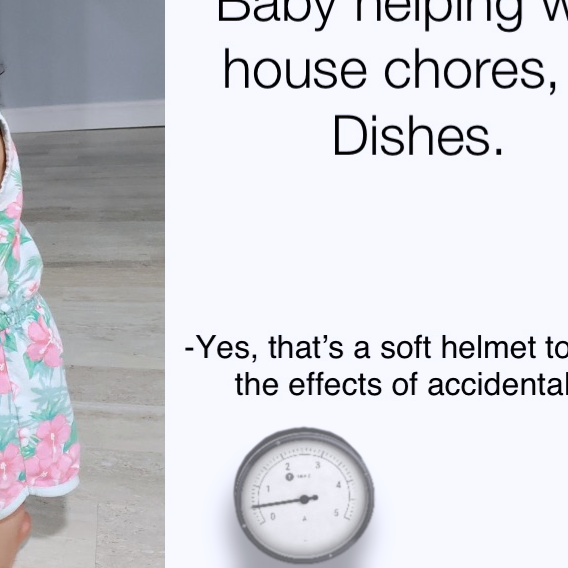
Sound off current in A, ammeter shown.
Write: 0.5 A
